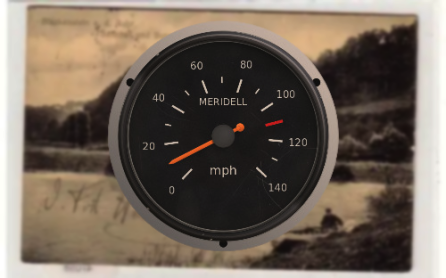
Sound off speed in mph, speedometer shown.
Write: 10 mph
